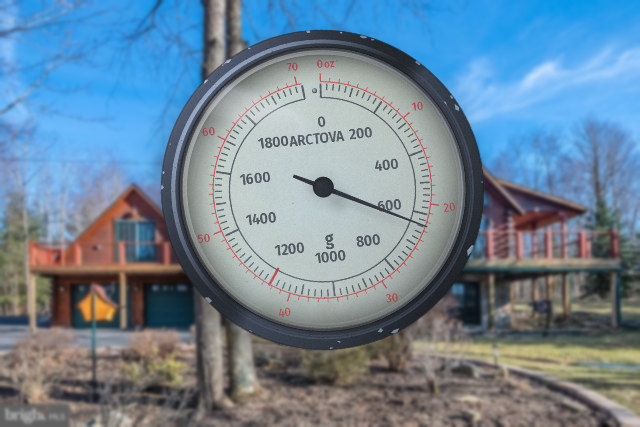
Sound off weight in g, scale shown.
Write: 640 g
